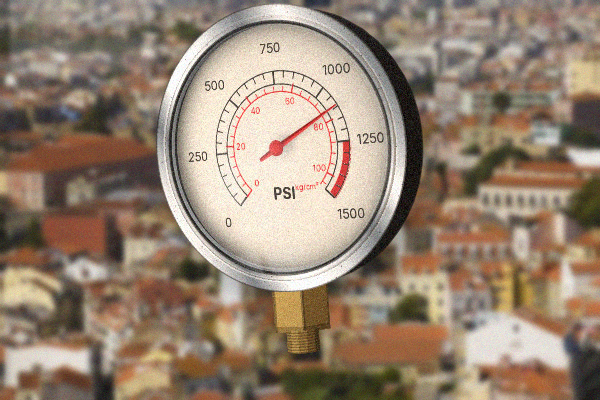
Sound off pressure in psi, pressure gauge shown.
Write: 1100 psi
